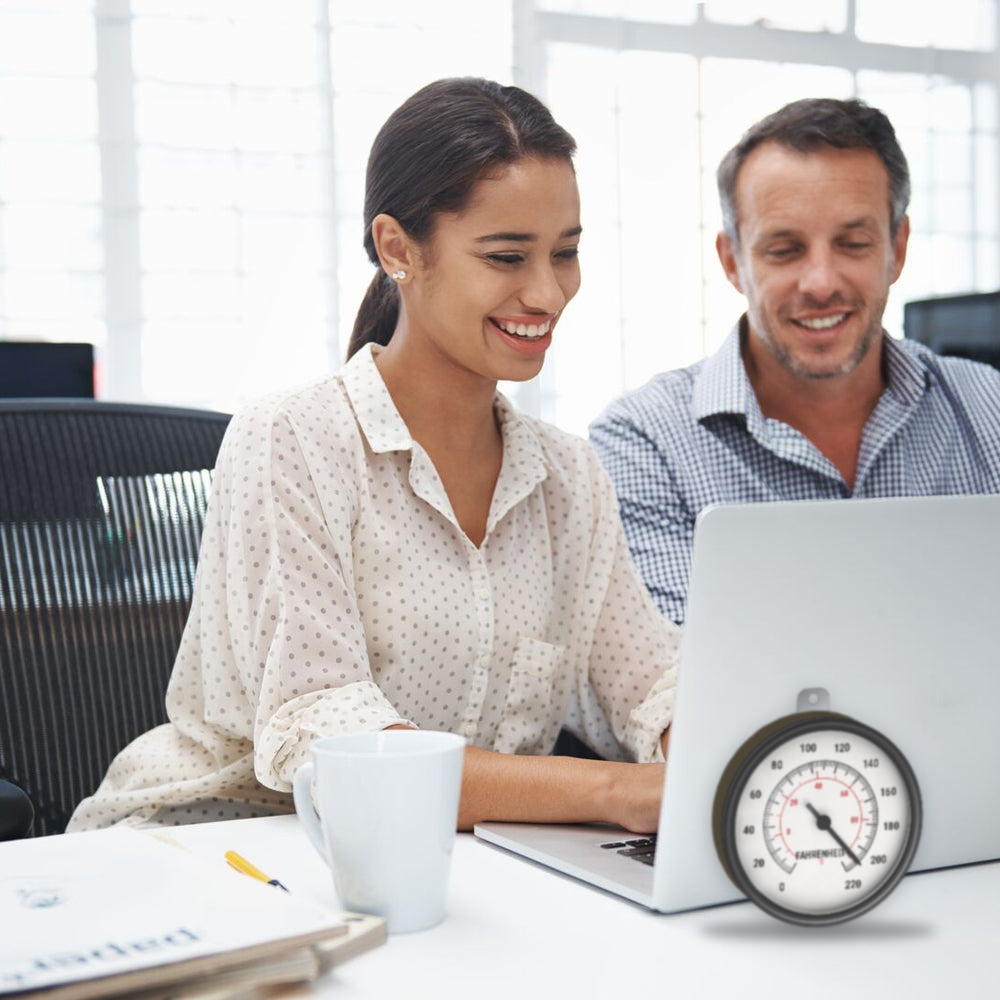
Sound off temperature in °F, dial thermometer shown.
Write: 210 °F
